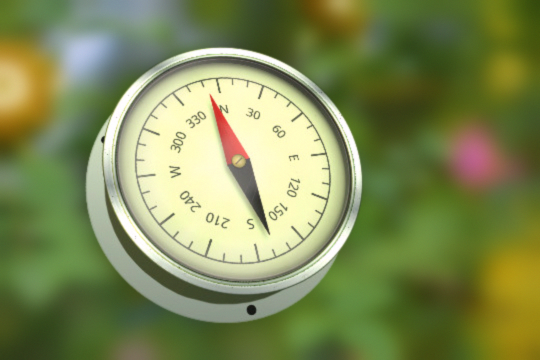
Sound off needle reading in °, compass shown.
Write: 350 °
